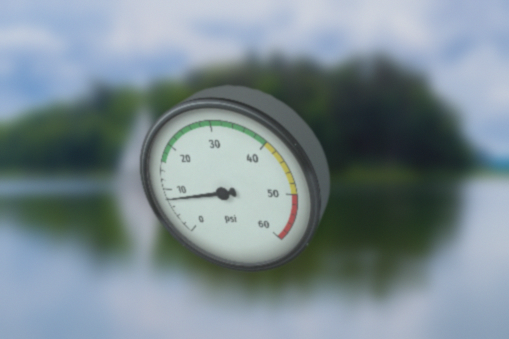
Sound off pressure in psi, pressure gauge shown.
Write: 8 psi
